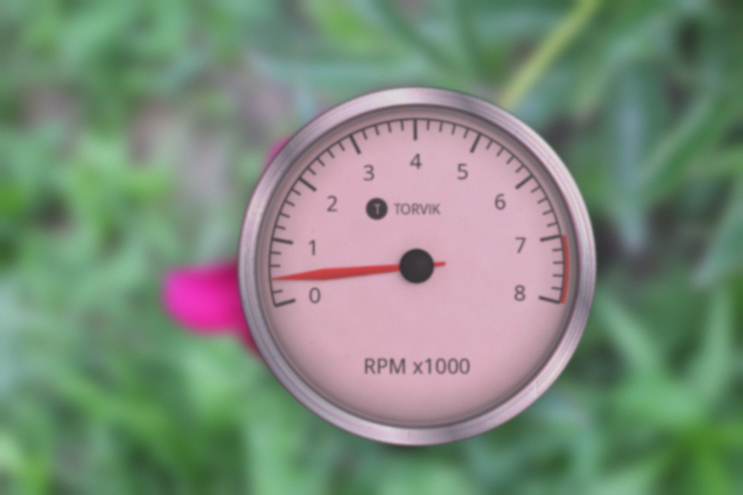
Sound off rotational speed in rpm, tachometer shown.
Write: 400 rpm
